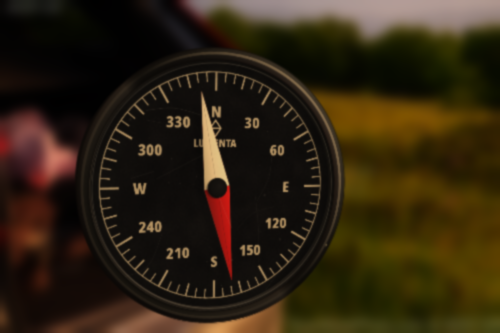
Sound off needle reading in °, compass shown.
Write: 170 °
